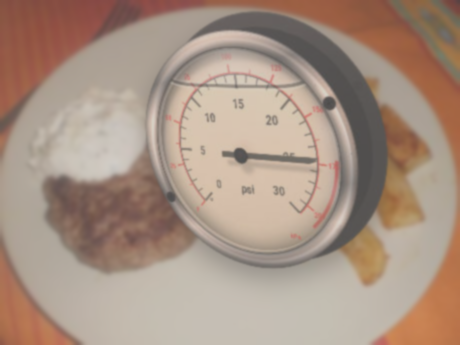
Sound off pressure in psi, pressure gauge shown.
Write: 25 psi
